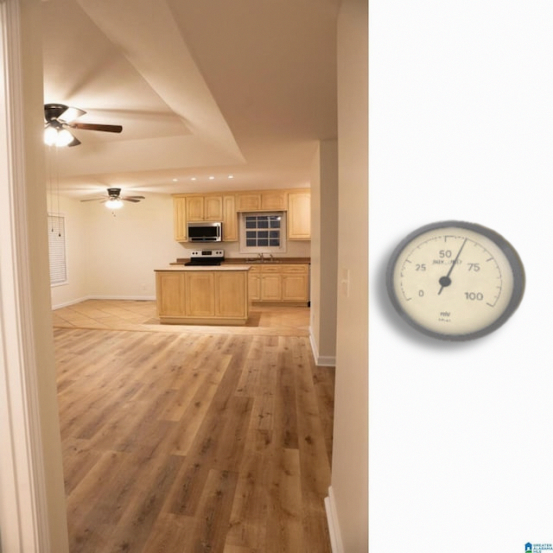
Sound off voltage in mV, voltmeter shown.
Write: 60 mV
